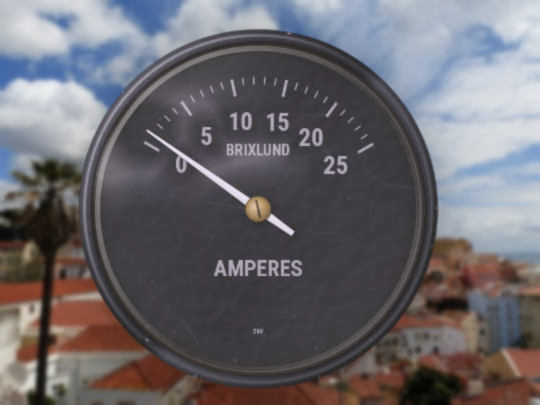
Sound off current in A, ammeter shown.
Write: 1 A
